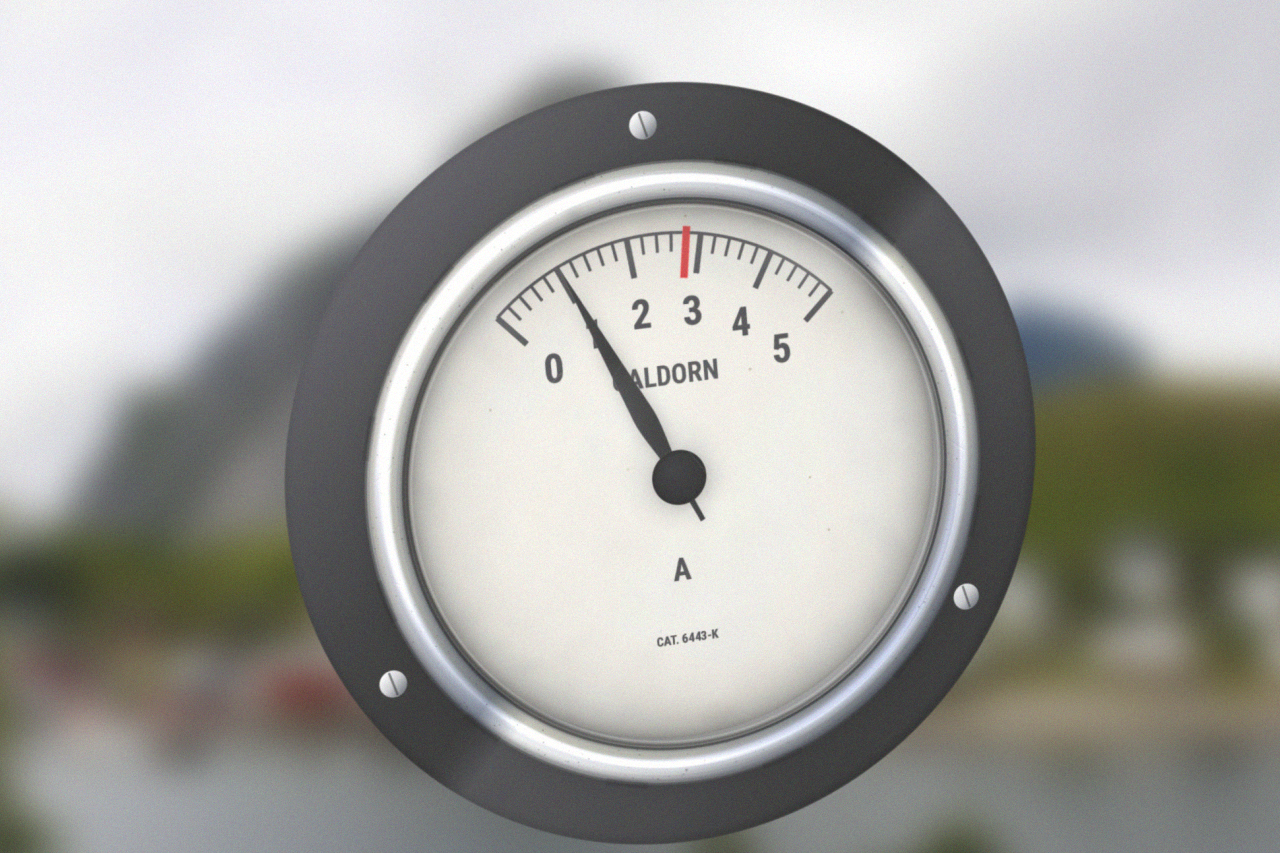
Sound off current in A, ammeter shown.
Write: 1 A
